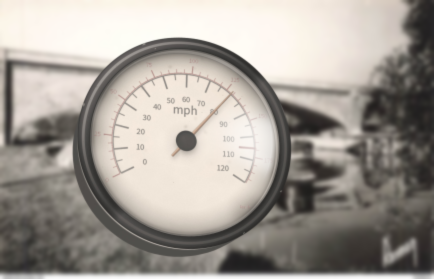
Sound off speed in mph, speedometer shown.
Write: 80 mph
